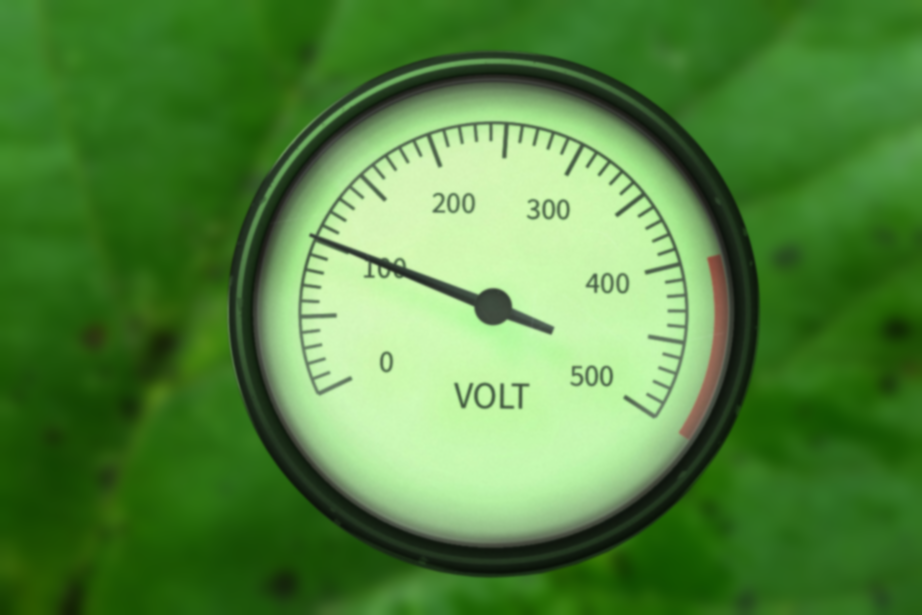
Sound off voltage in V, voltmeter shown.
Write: 100 V
